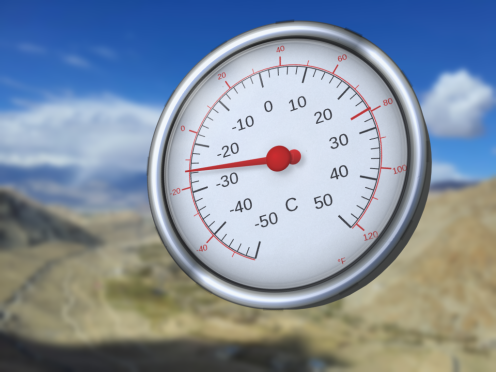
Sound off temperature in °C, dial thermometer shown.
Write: -26 °C
